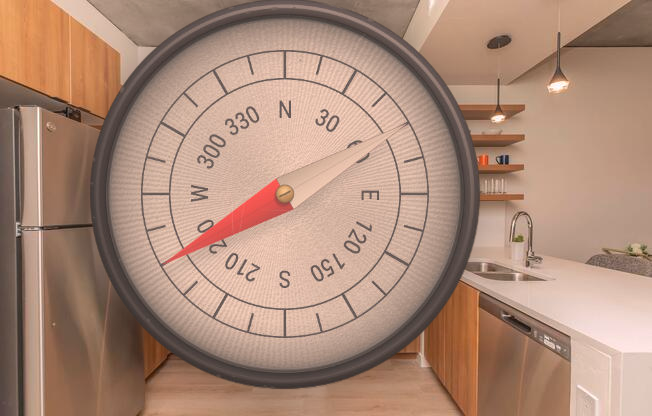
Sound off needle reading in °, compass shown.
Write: 240 °
